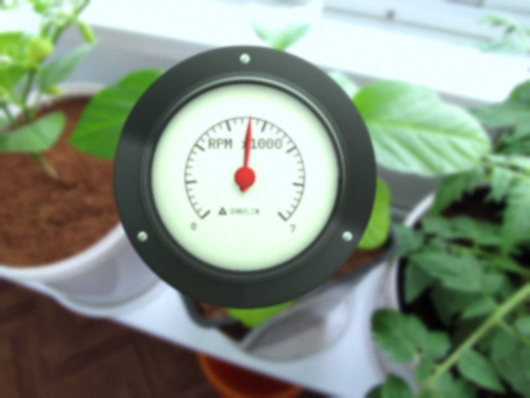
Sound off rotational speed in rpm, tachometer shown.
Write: 3600 rpm
